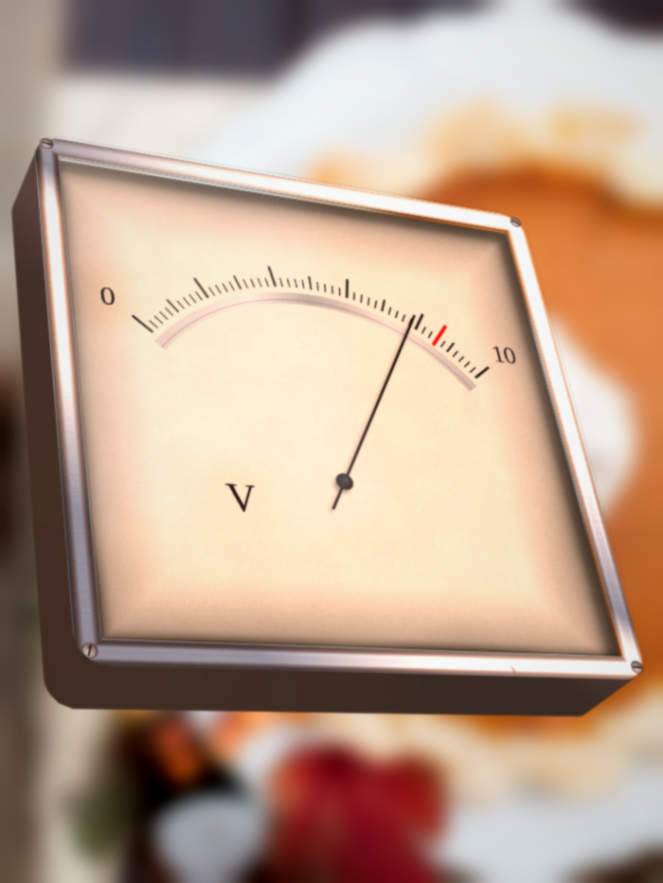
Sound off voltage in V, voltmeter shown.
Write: 7.8 V
